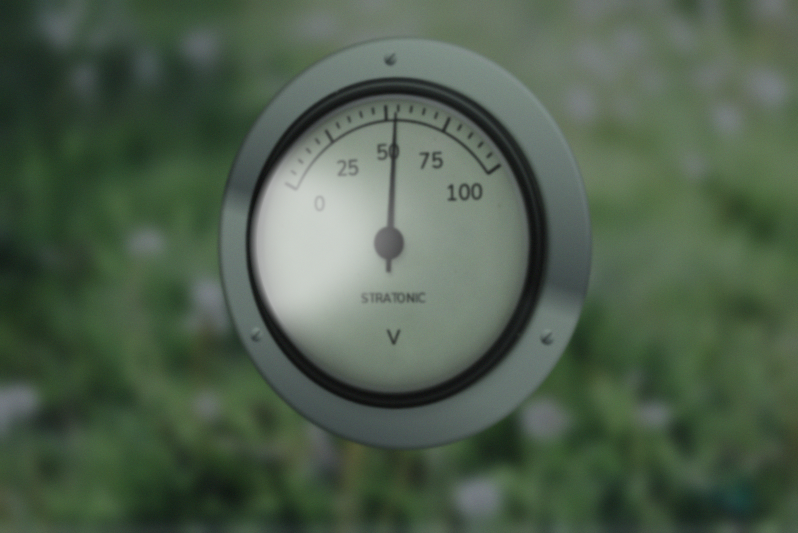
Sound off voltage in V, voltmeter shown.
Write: 55 V
